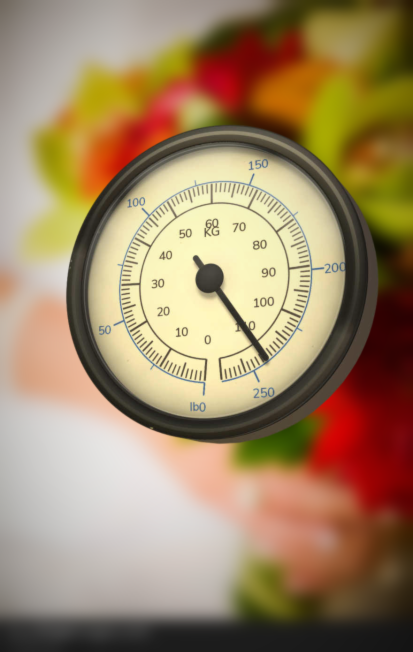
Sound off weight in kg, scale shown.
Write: 110 kg
